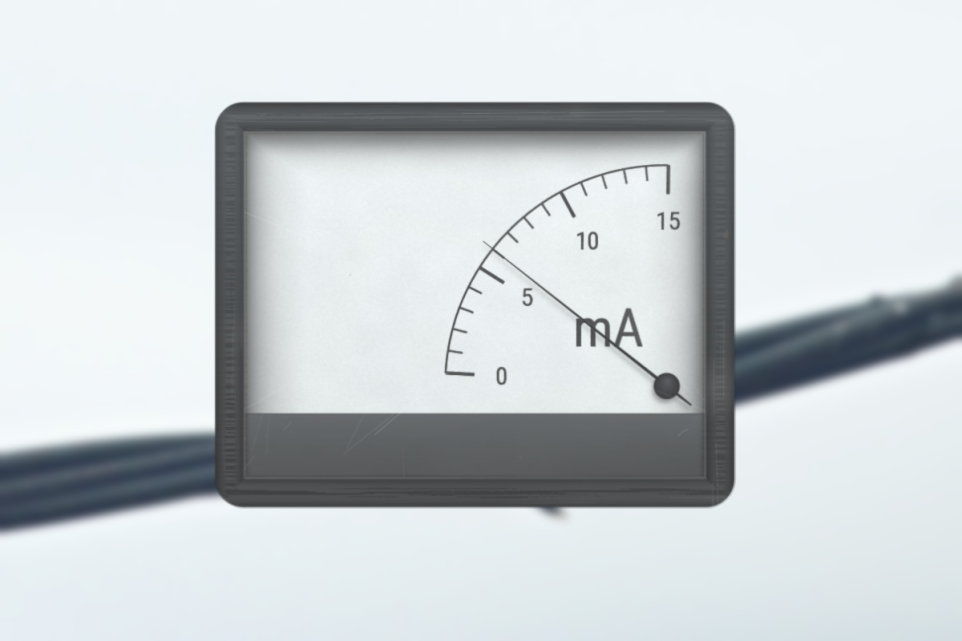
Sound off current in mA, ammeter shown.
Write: 6 mA
